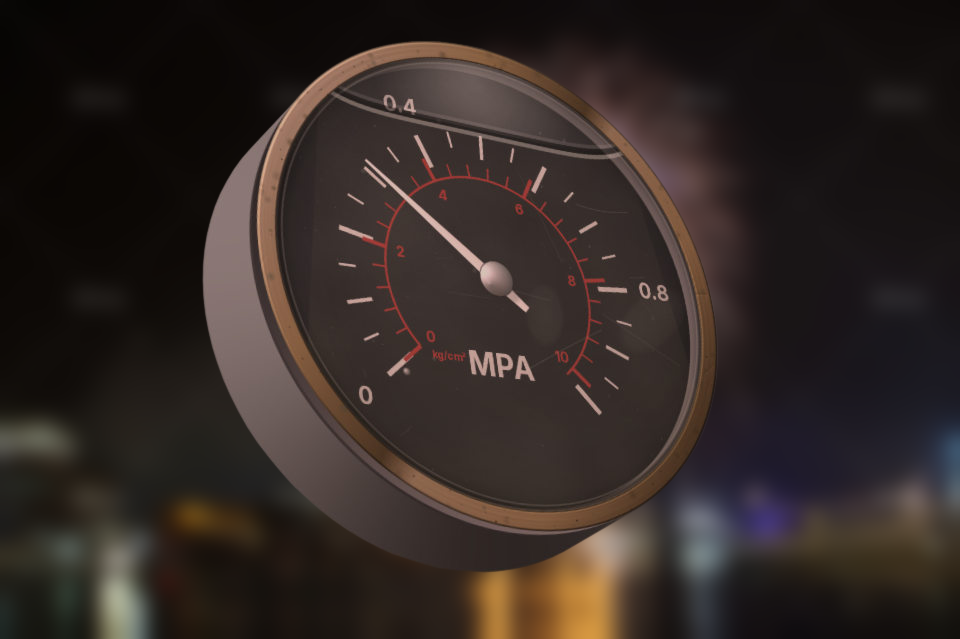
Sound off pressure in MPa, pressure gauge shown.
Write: 0.3 MPa
